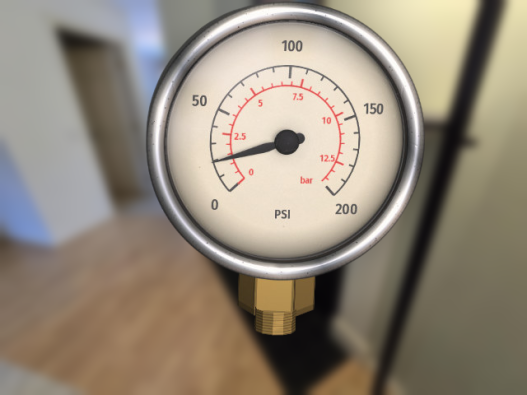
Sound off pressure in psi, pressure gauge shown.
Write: 20 psi
